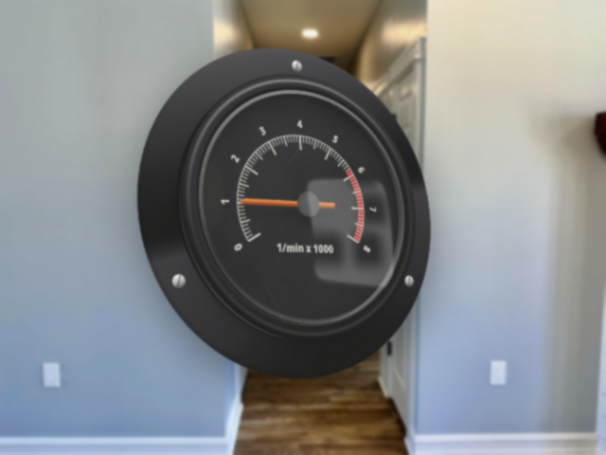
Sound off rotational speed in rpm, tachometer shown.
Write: 1000 rpm
